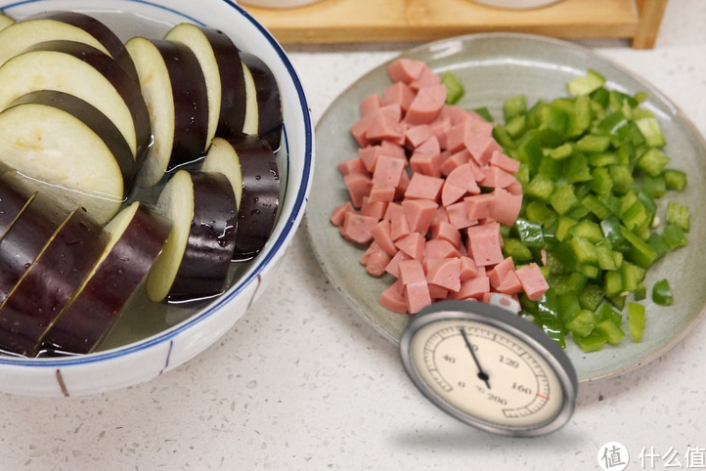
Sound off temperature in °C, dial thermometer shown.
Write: 80 °C
